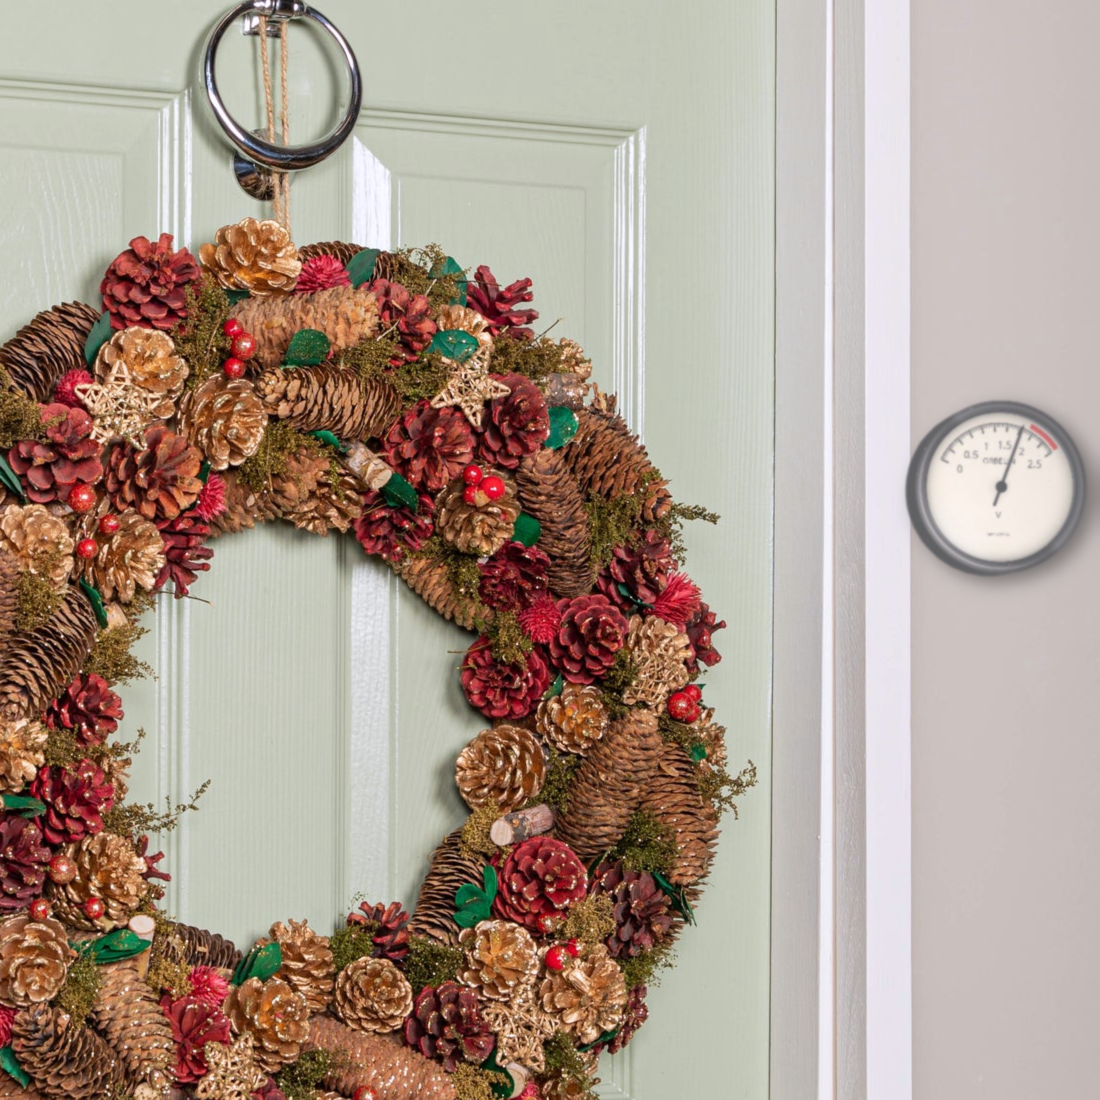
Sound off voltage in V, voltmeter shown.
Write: 1.75 V
